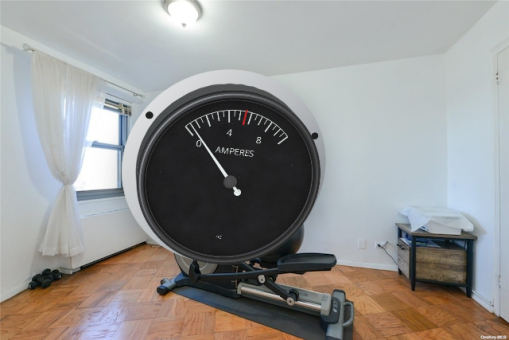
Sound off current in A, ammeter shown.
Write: 0.5 A
